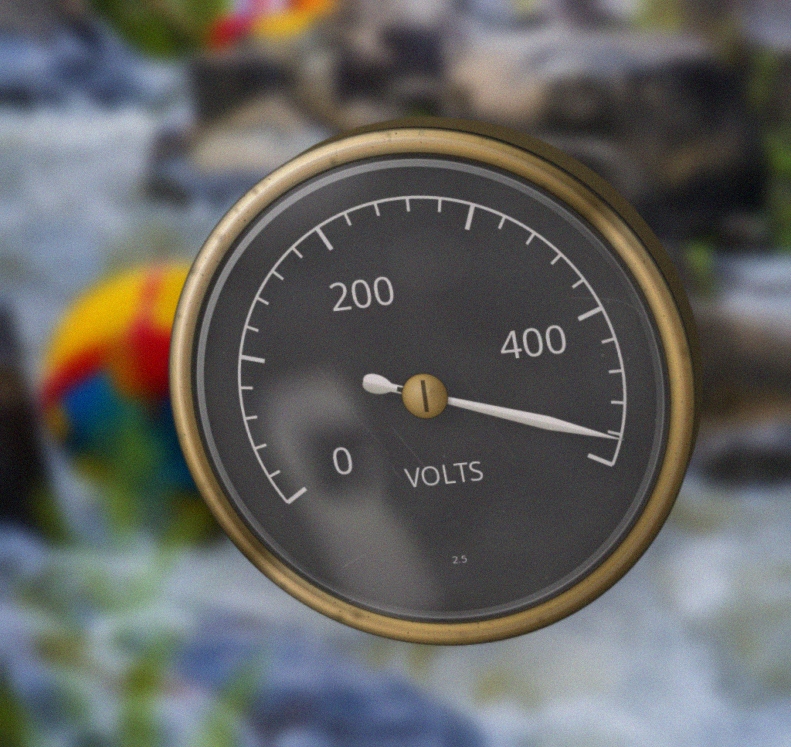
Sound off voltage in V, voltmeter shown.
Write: 480 V
